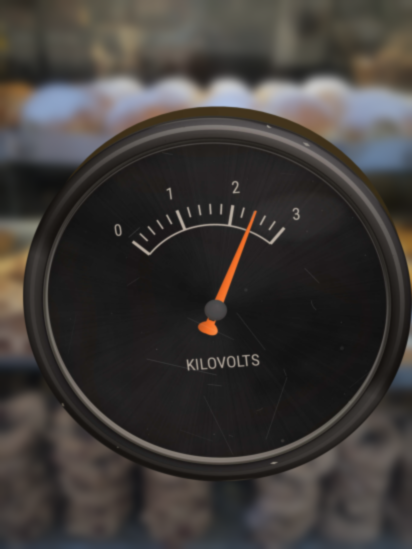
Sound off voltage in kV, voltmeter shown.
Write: 2.4 kV
